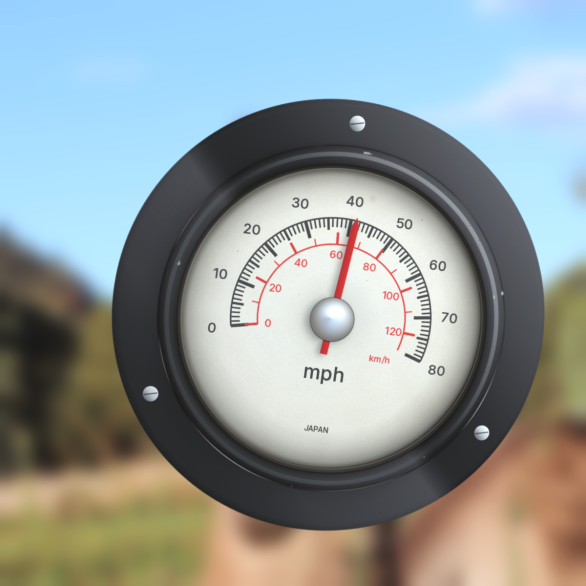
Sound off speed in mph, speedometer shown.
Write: 41 mph
